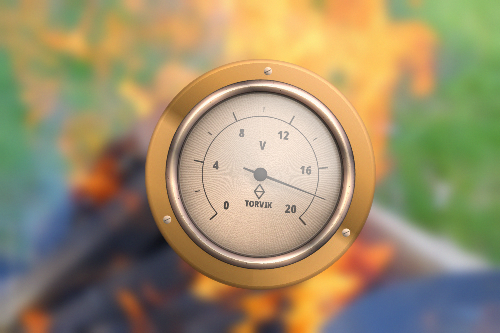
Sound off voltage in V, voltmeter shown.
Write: 18 V
